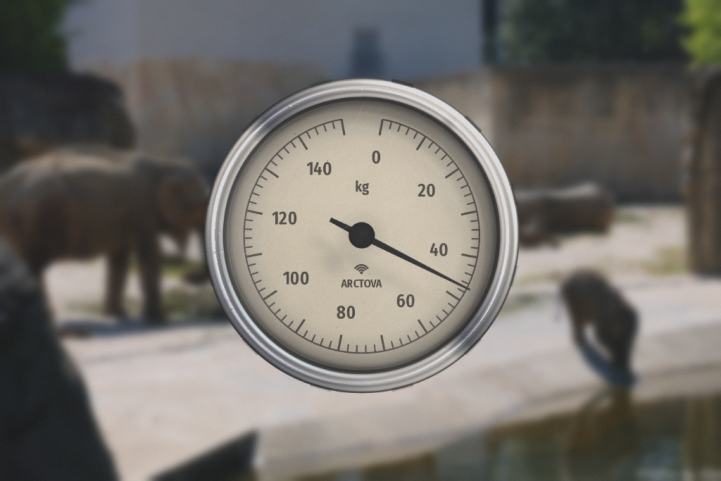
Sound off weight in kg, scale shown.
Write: 47 kg
